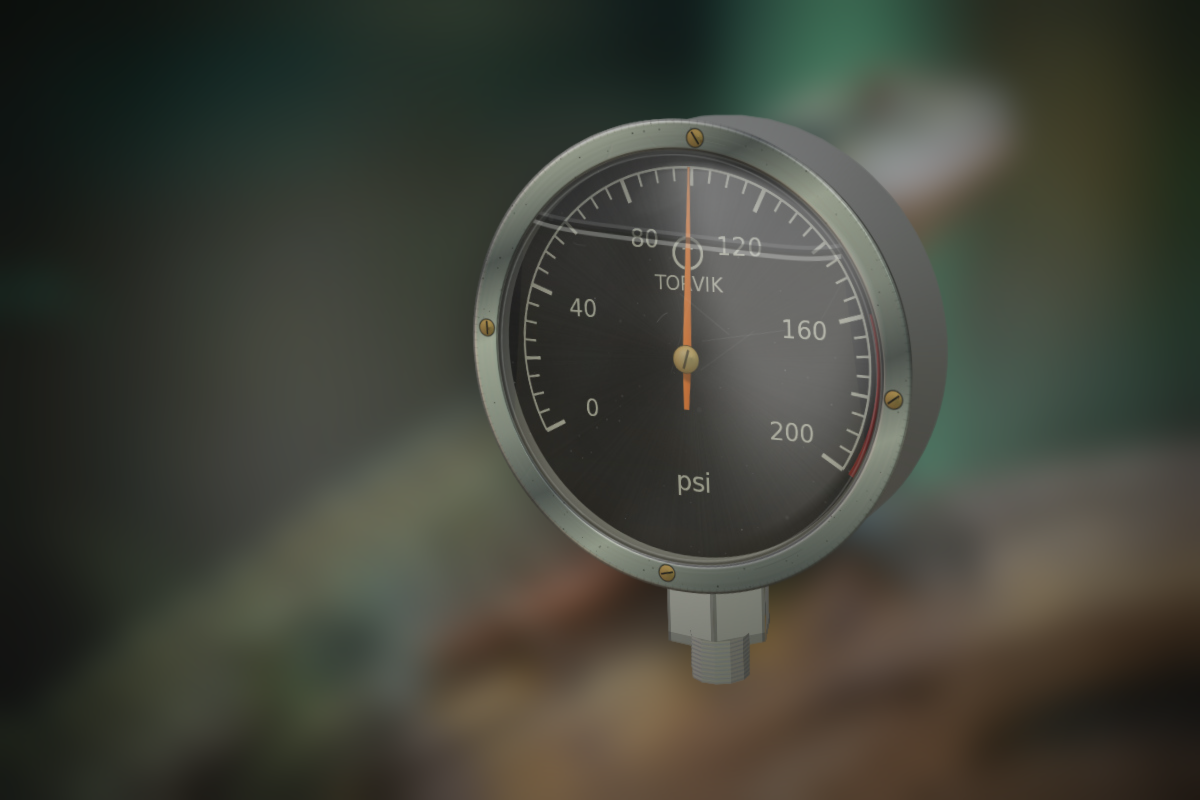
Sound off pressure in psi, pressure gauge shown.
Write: 100 psi
